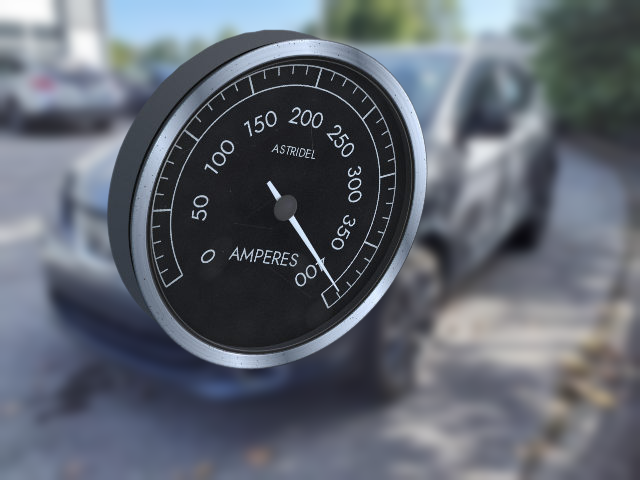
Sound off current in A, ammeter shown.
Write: 390 A
